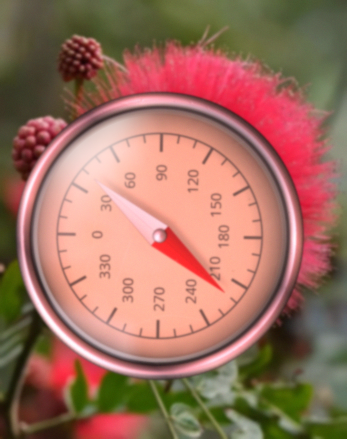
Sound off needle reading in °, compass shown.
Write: 220 °
